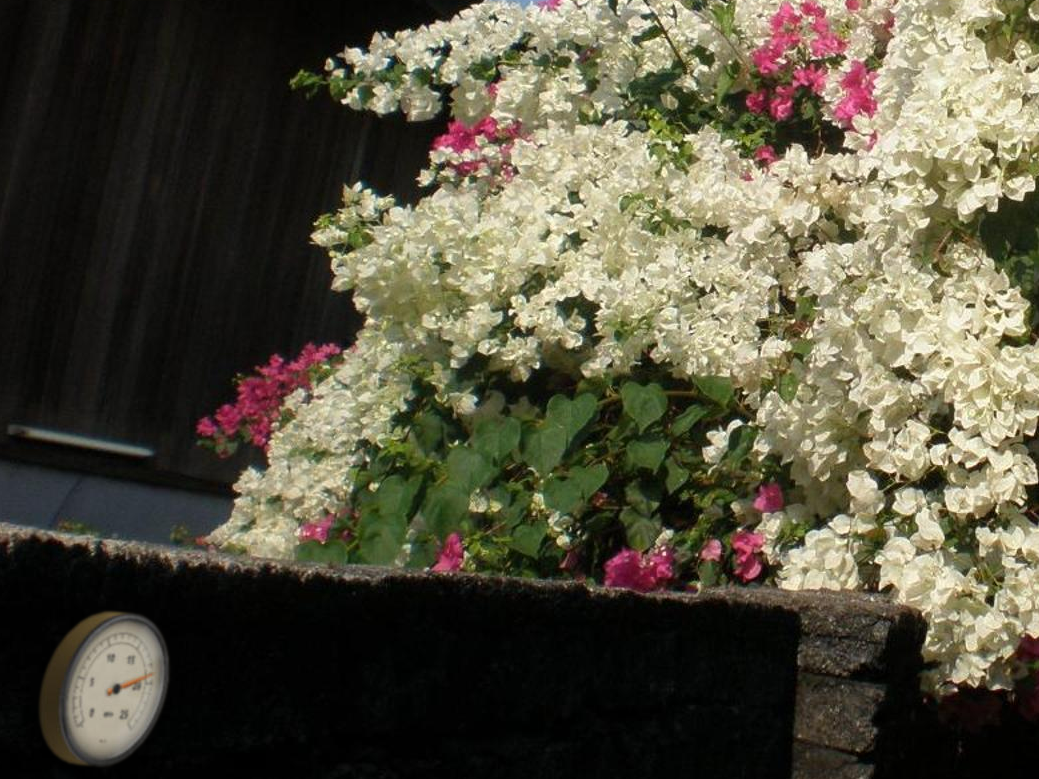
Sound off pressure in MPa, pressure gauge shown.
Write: 19 MPa
